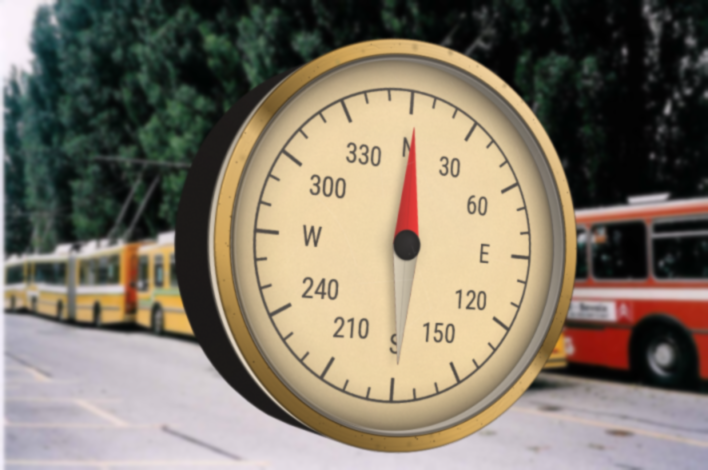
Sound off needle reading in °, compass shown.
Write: 0 °
